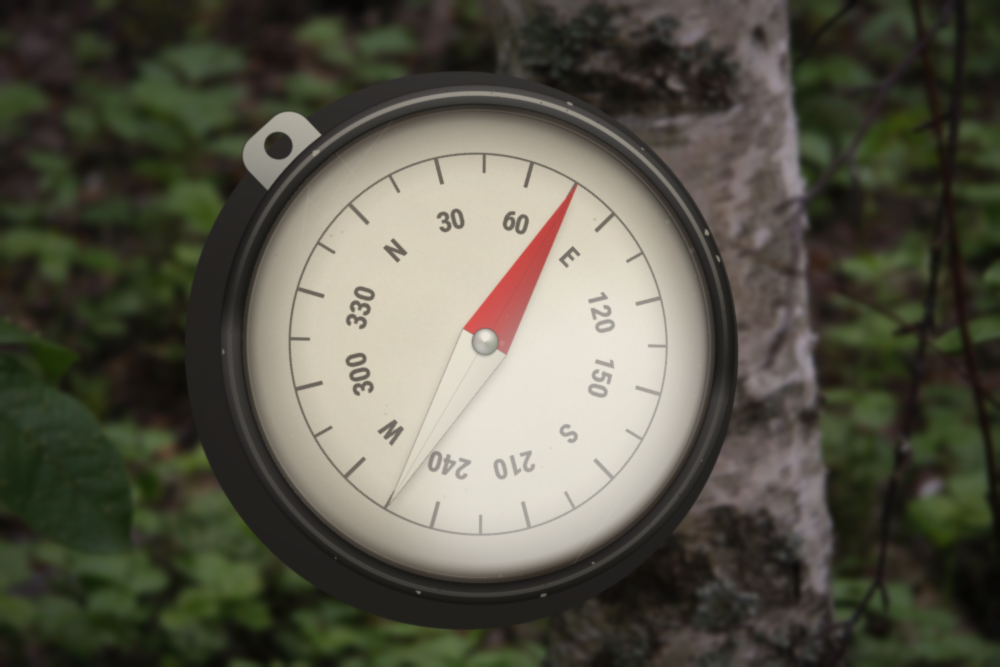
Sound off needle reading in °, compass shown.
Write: 75 °
